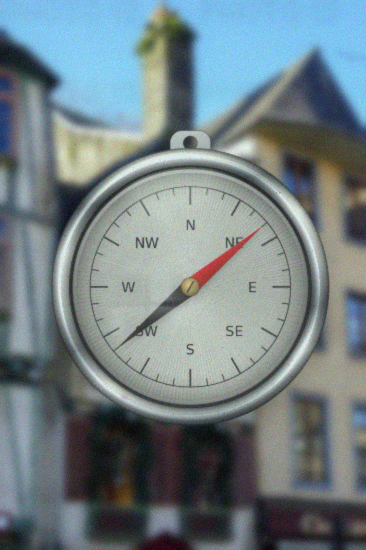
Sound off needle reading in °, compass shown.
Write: 50 °
